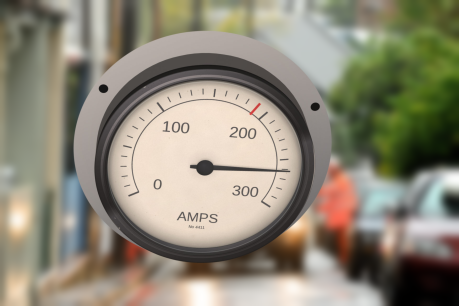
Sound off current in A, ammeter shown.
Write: 260 A
